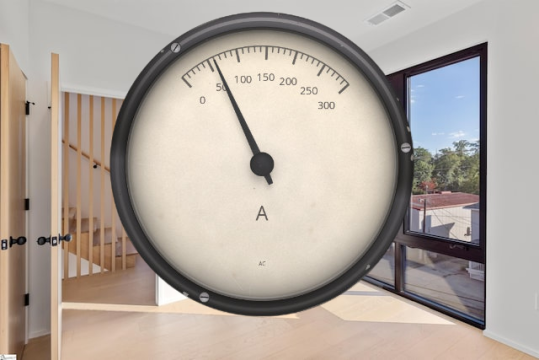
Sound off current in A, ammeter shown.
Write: 60 A
